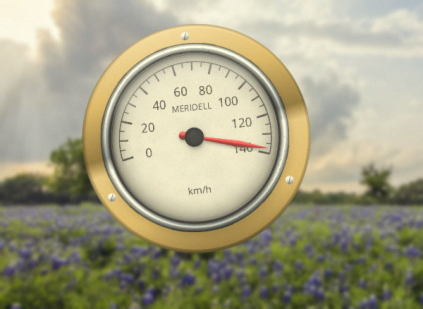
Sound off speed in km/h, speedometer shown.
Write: 137.5 km/h
